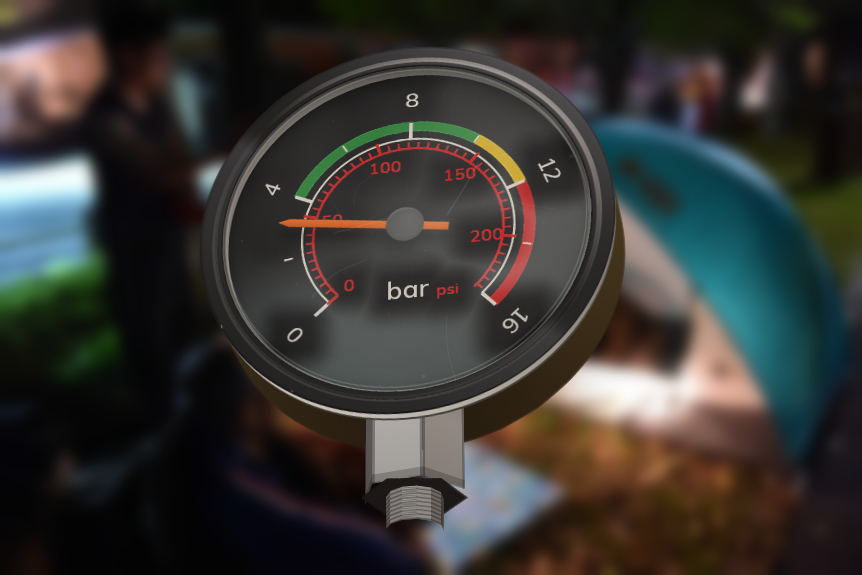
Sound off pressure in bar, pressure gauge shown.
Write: 3 bar
